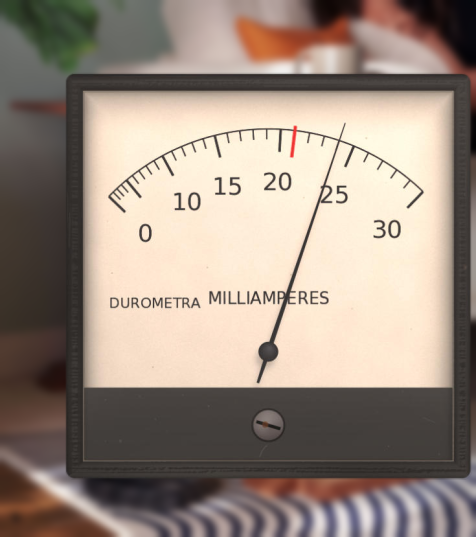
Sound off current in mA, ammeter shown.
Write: 24 mA
